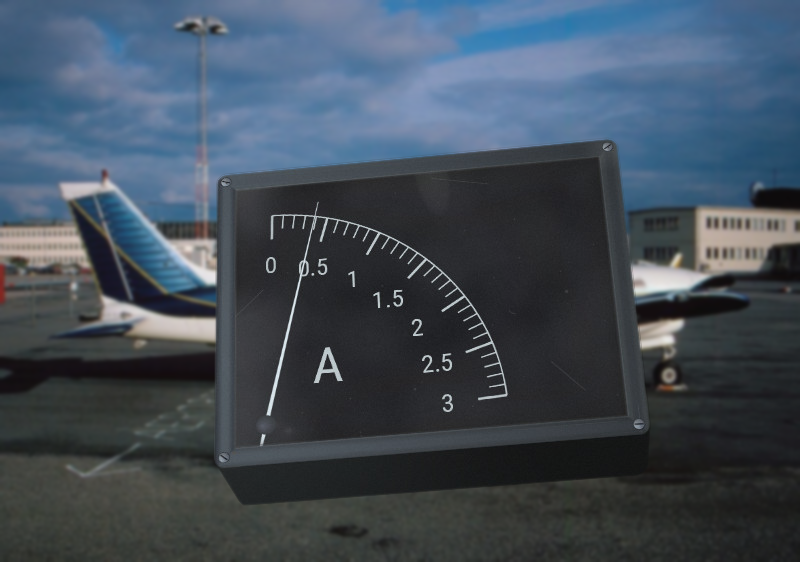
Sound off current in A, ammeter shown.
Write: 0.4 A
